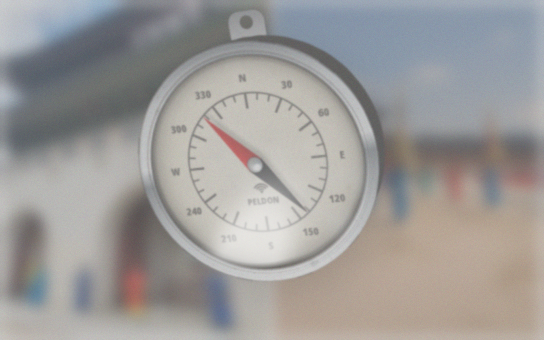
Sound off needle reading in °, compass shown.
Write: 320 °
